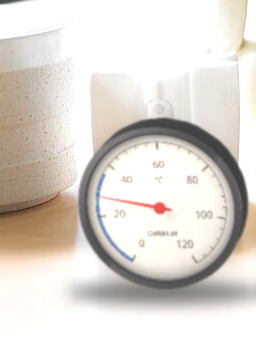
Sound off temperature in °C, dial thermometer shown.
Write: 28 °C
